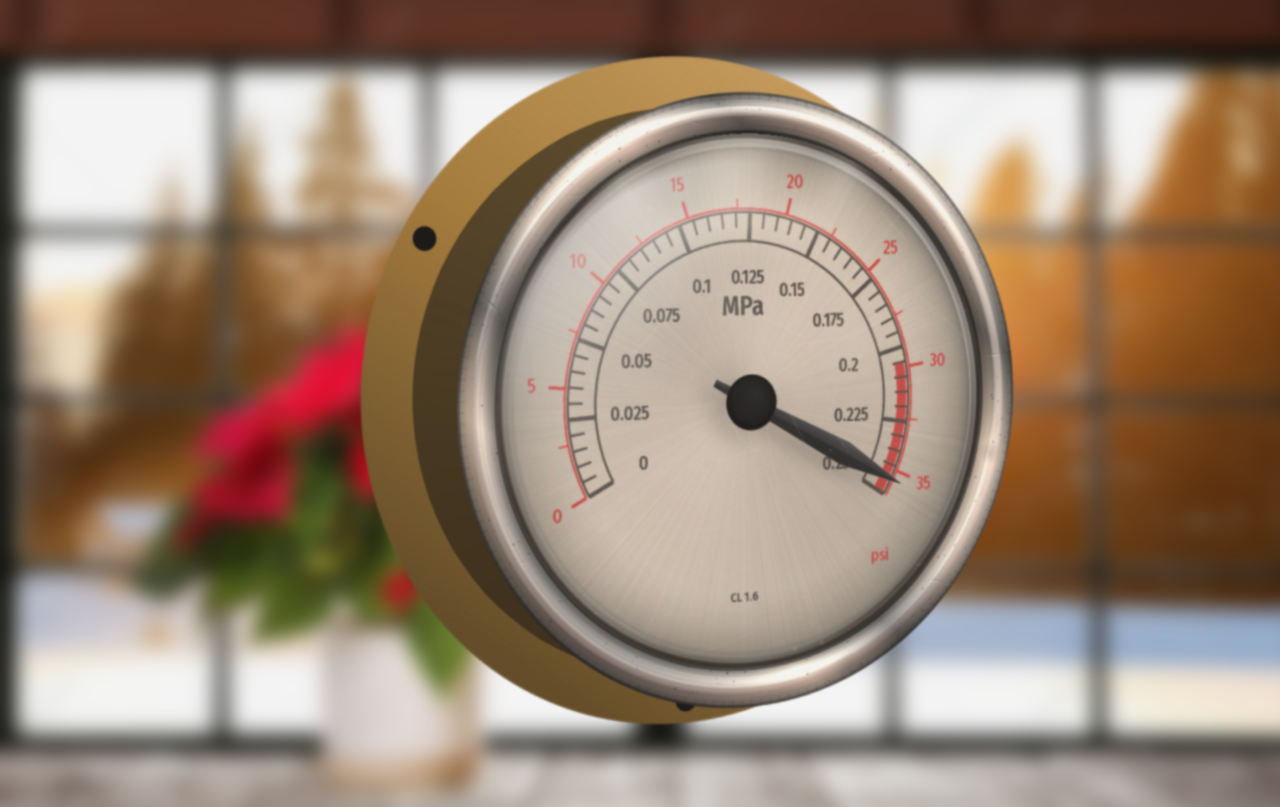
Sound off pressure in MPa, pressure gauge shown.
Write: 0.245 MPa
